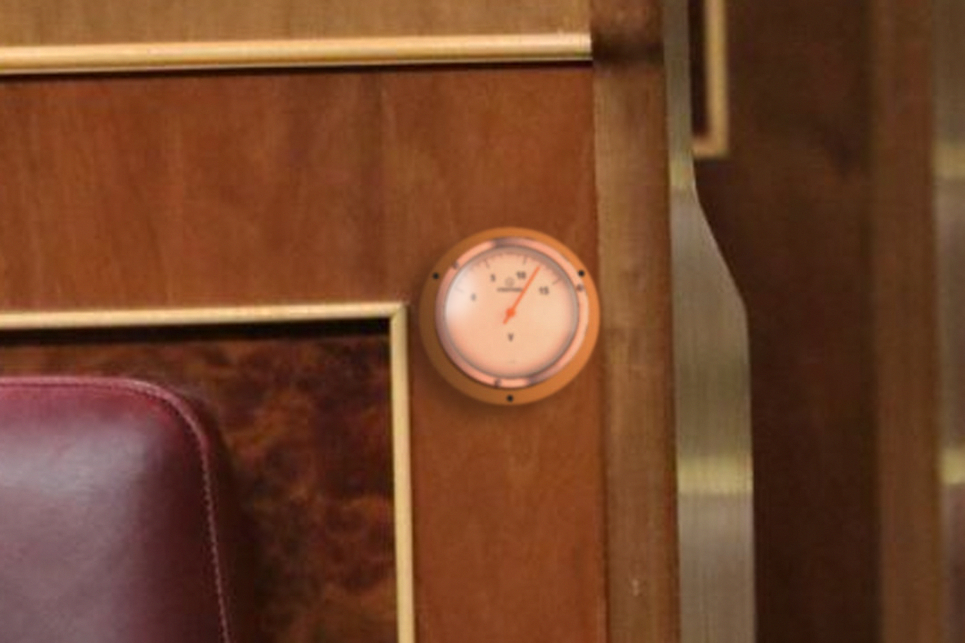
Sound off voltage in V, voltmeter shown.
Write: 12 V
